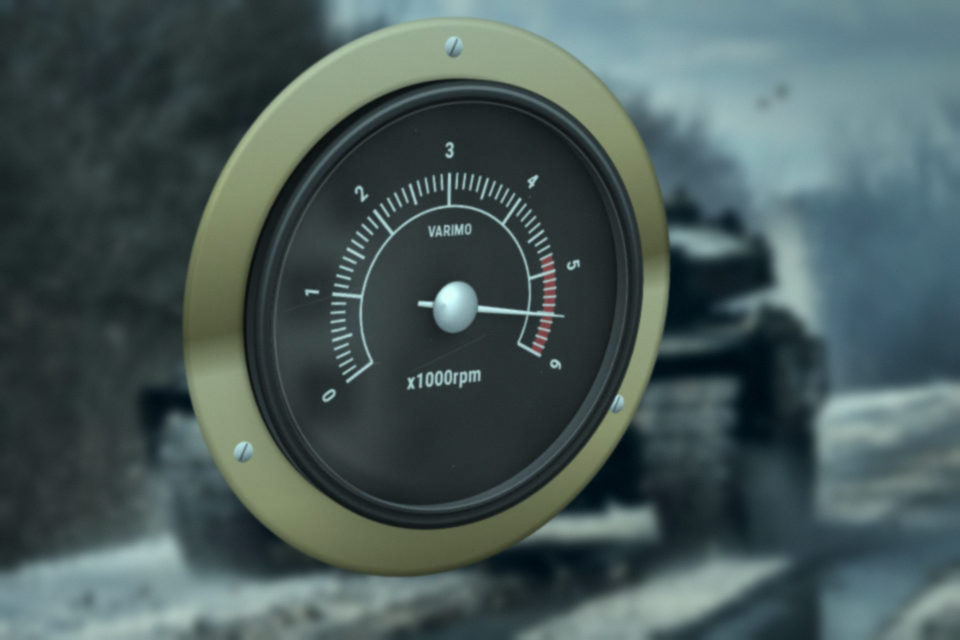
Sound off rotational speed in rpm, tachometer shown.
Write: 5500 rpm
